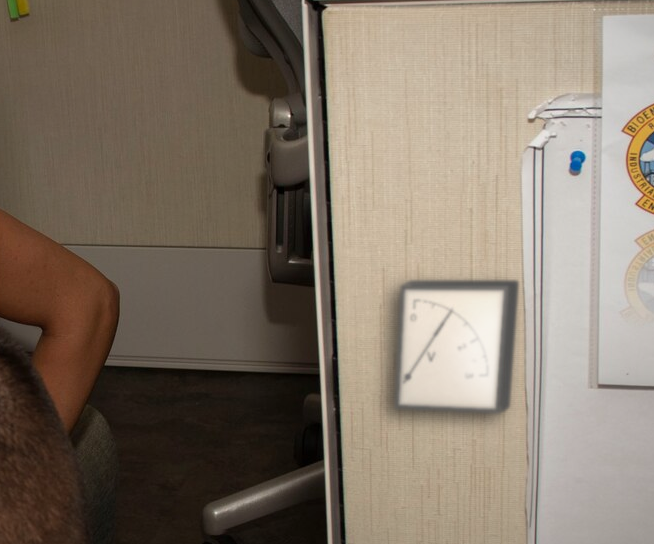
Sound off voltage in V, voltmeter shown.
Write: 1 V
